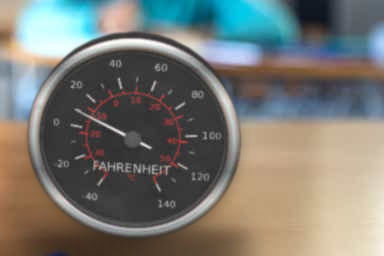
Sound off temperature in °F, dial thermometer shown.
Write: 10 °F
